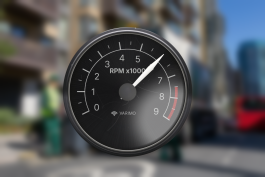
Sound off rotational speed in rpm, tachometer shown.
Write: 6000 rpm
